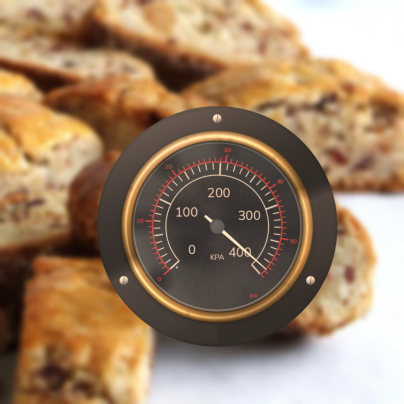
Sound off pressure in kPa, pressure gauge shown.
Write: 390 kPa
